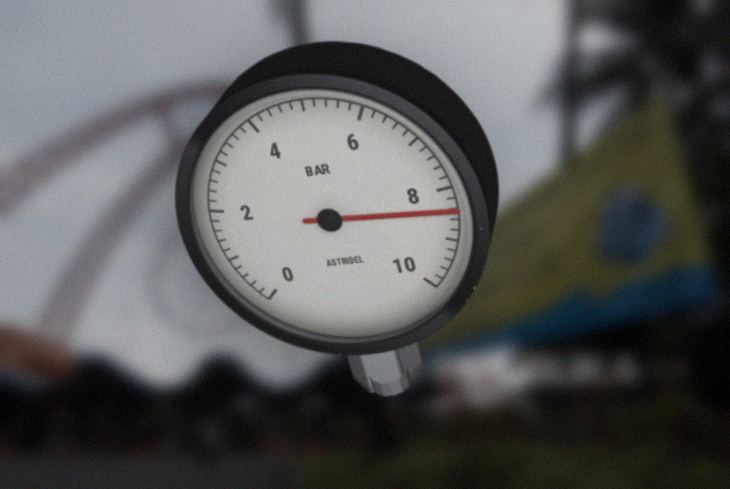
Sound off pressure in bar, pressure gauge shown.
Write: 8.4 bar
